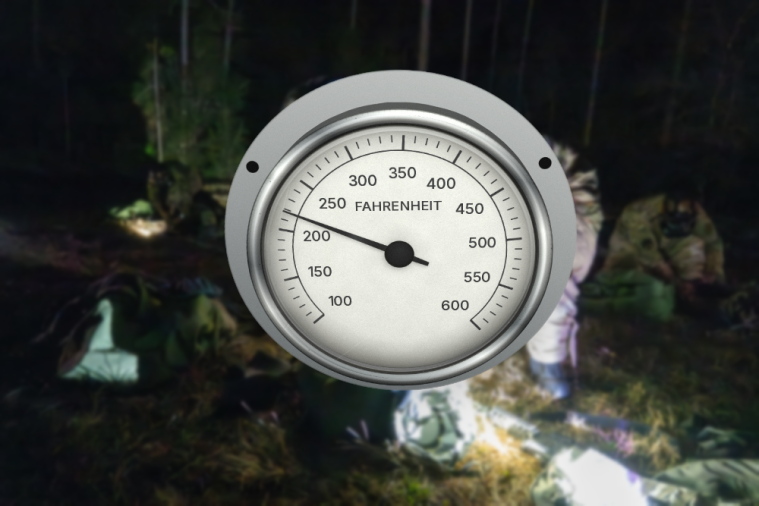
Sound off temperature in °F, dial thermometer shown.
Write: 220 °F
